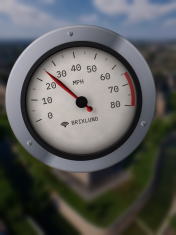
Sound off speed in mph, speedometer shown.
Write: 25 mph
